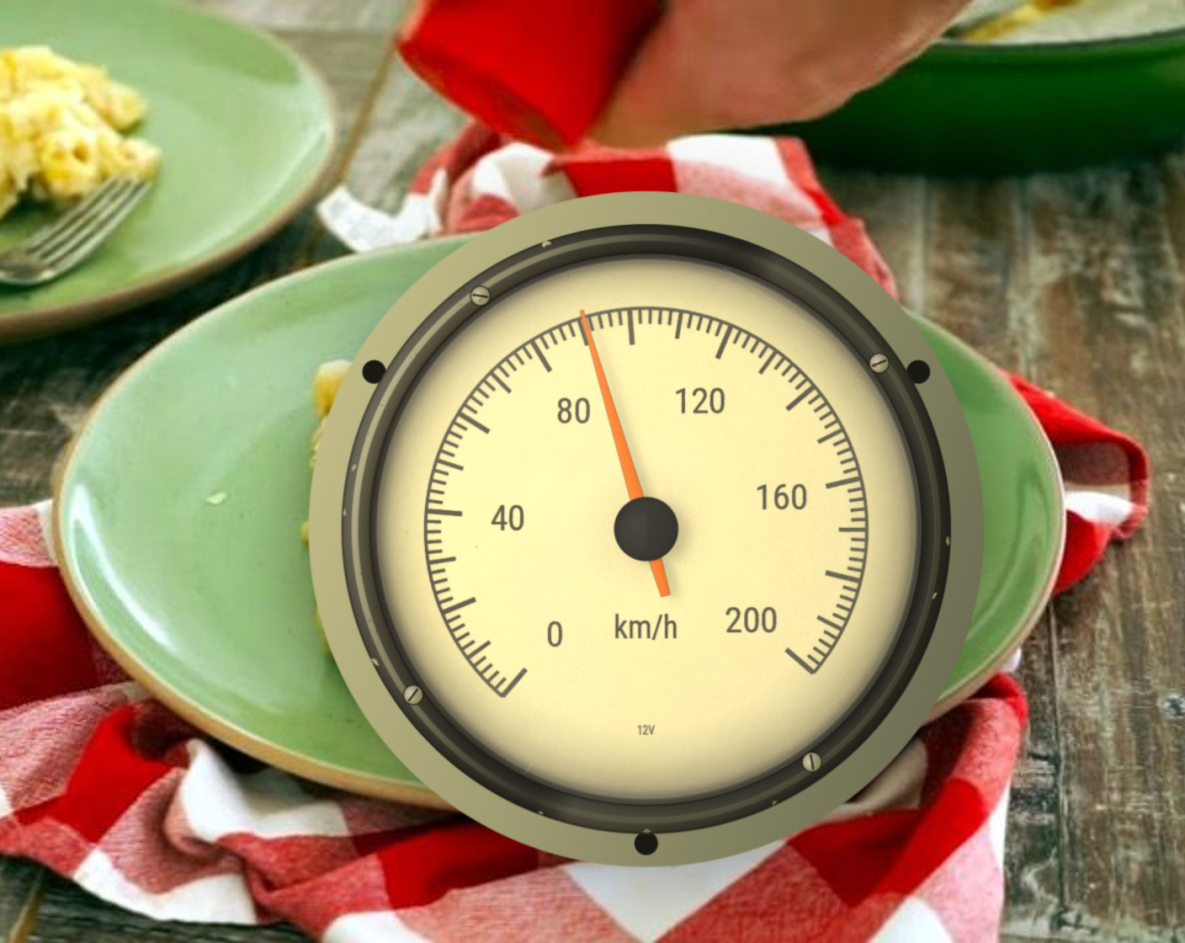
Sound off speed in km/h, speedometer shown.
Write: 91 km/h
